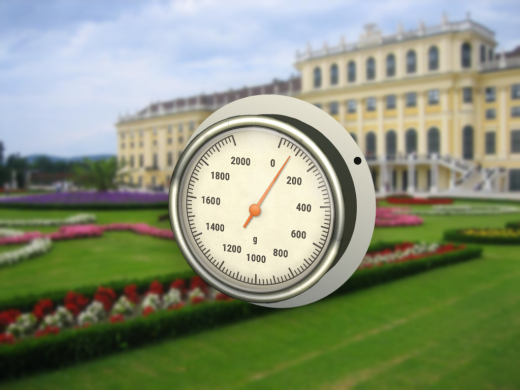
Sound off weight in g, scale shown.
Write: 80 g
